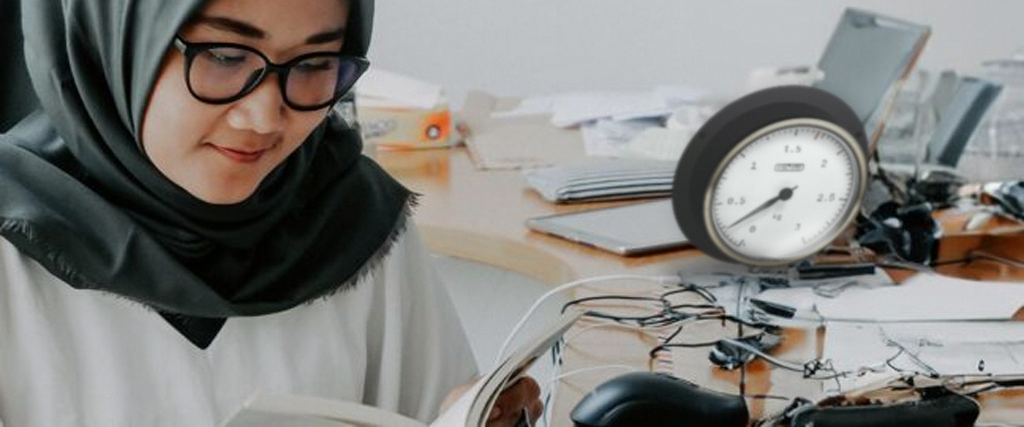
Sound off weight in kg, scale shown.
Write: 0.25 kg
